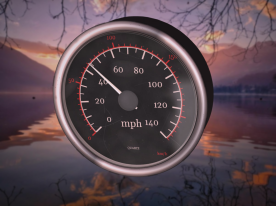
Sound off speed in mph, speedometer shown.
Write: 45 mph
